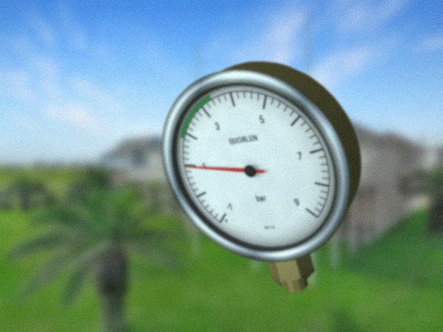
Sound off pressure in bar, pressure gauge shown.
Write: 1 bar
